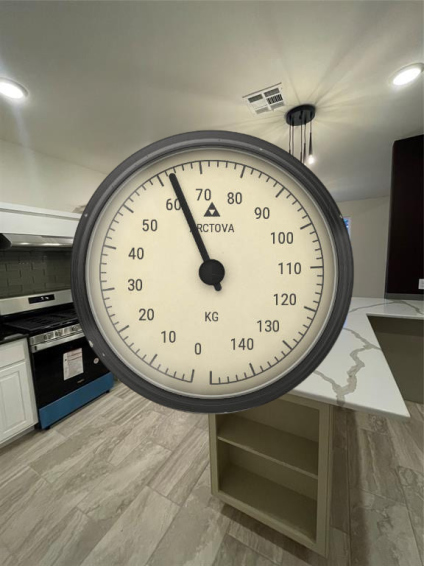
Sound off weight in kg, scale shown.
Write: 63 kg
